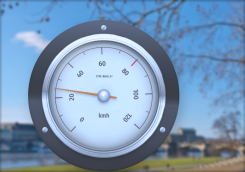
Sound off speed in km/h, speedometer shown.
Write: 25 km/h
